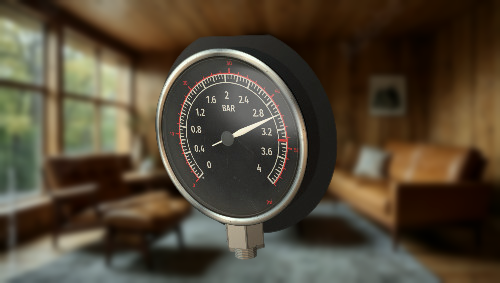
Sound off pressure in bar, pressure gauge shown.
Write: 3 bar
